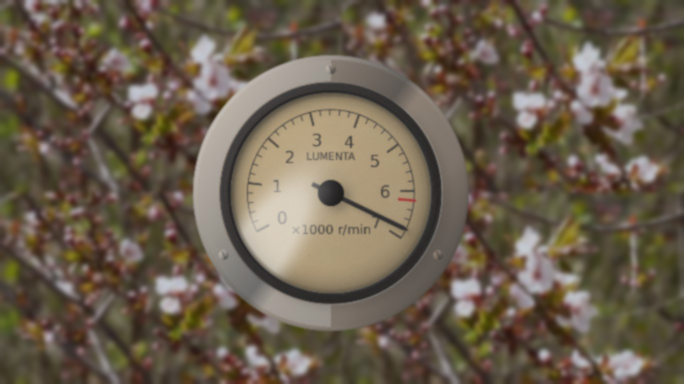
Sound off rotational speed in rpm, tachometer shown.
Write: 6800 rpm
